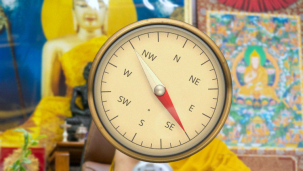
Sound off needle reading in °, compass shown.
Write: 120 °
